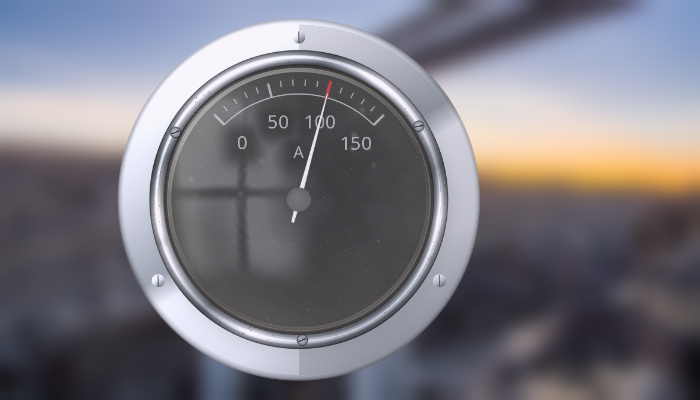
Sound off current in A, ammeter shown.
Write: 100 A
